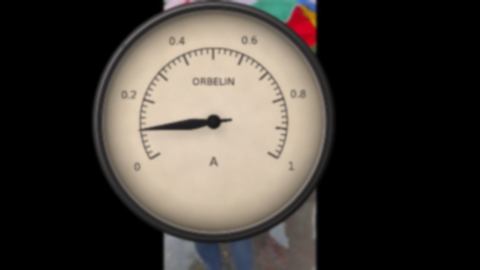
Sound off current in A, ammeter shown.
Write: 0.1 A
